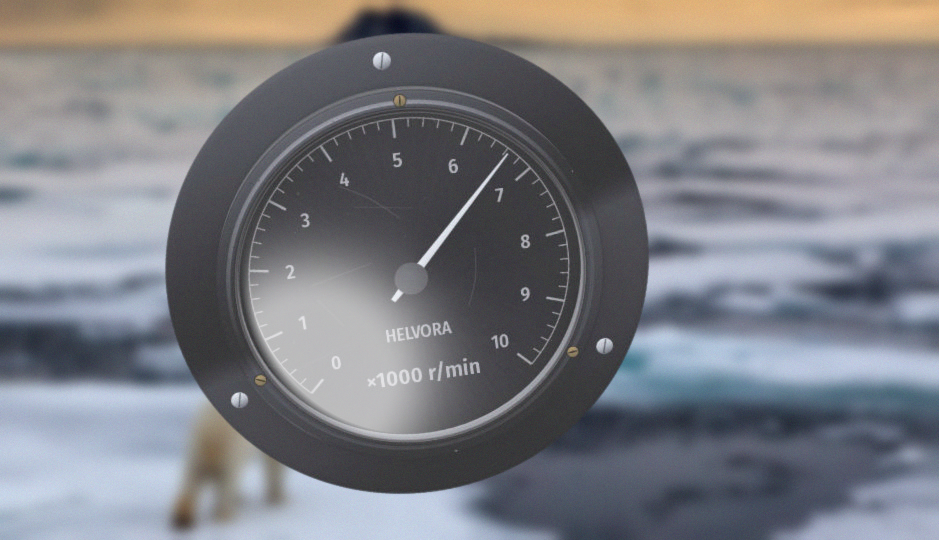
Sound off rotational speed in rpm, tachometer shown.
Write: 6600 rpm
